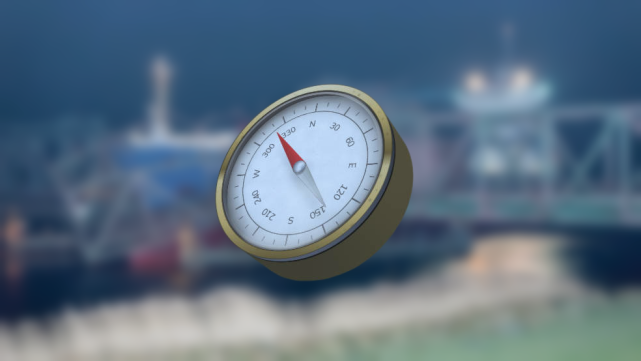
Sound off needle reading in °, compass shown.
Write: 320 °
